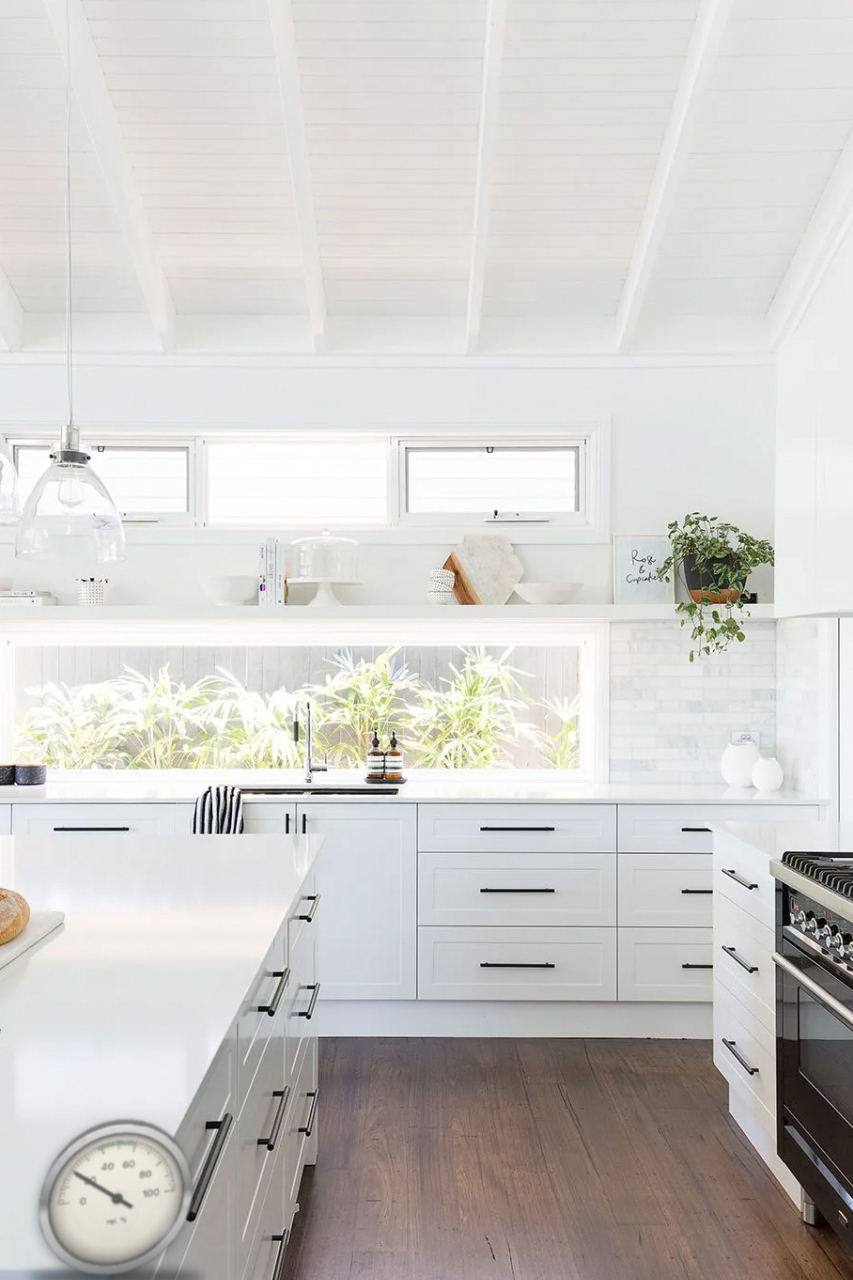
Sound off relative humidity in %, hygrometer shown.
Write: 20 %
